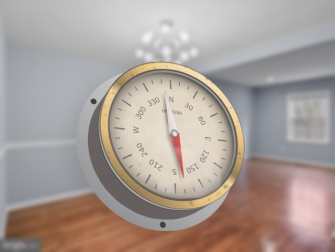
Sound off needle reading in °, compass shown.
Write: 170 °
